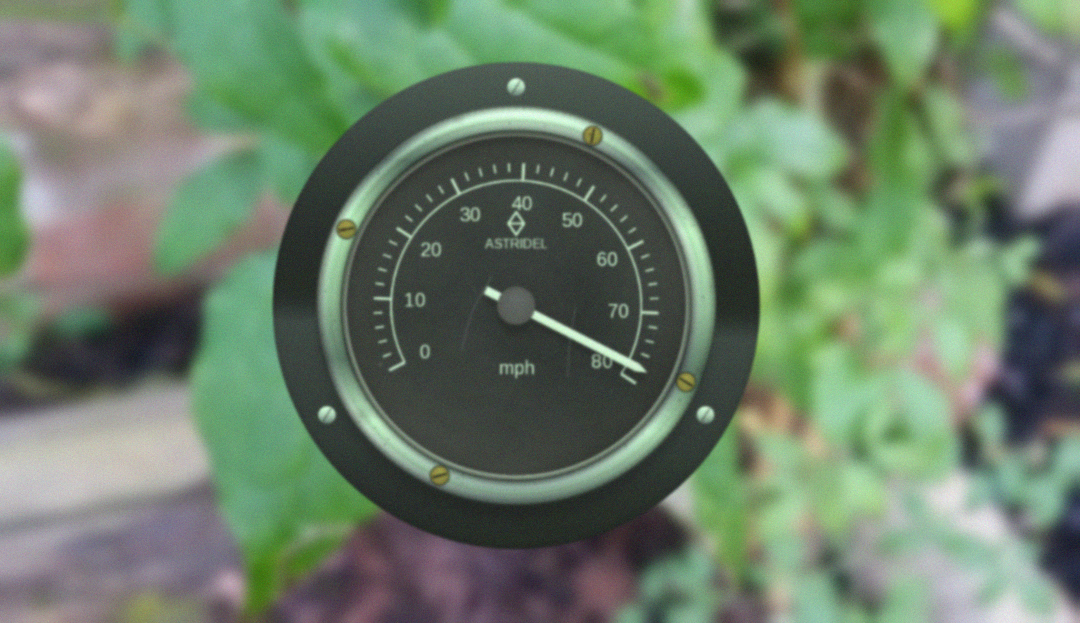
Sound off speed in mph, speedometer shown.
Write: 78 mph
